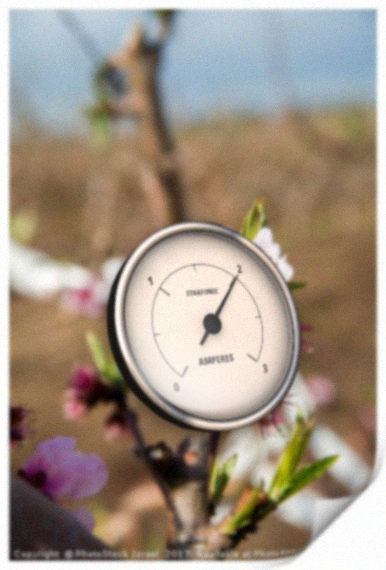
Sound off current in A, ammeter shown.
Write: 2 A
